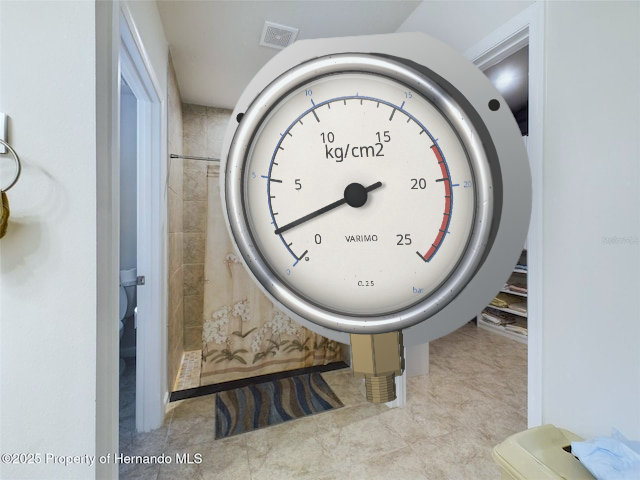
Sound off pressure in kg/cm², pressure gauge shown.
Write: 2 kg/cm²
